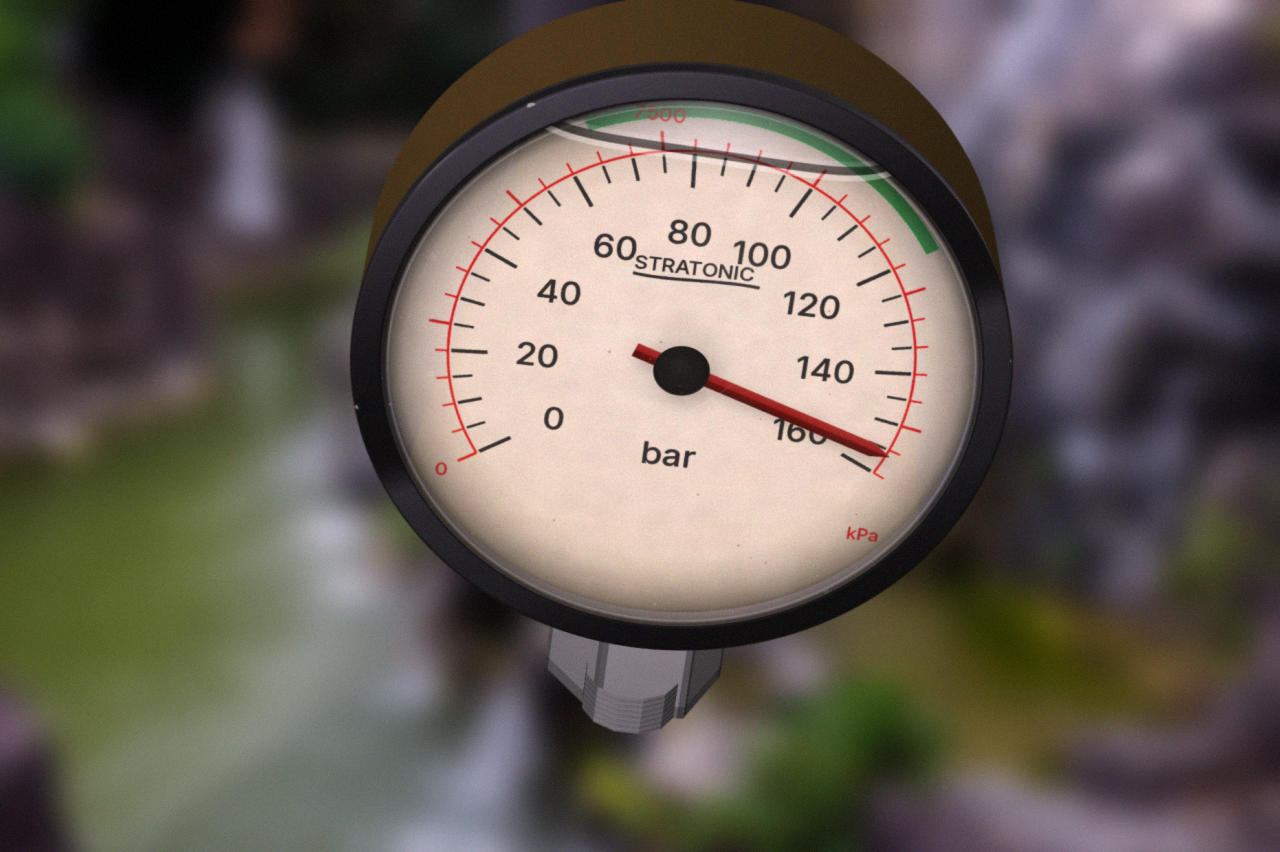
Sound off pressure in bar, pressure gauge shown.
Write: 155 bar
